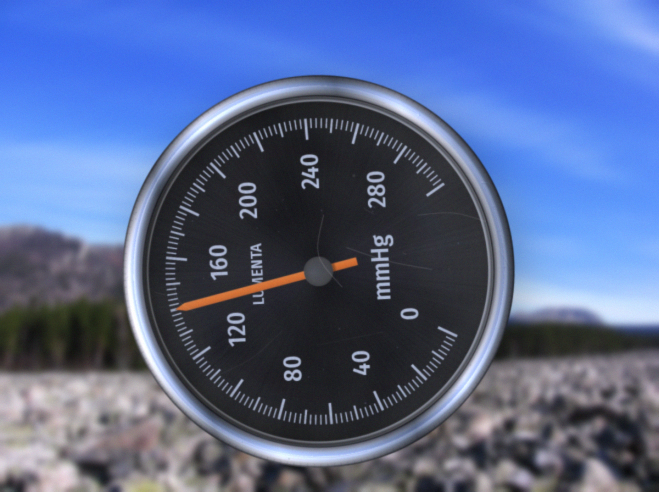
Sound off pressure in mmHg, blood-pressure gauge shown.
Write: 140 mmHg
